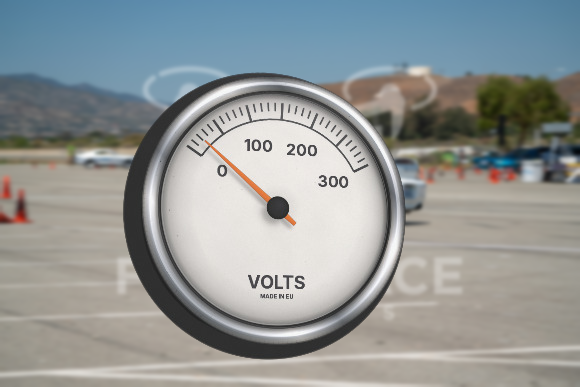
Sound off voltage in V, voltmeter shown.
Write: 20 V
